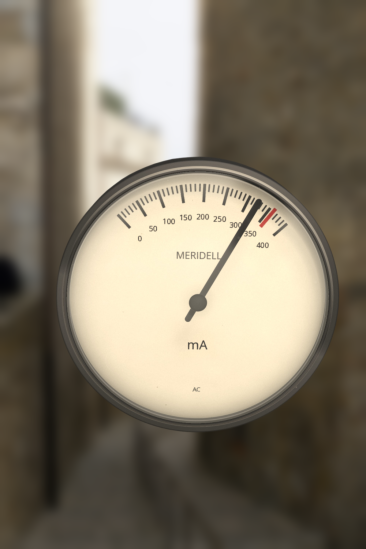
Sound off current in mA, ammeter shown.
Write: 320 mA
